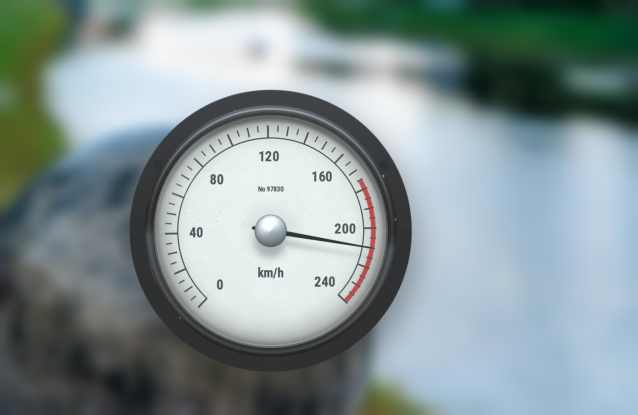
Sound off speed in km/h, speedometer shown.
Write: 210 km/h
